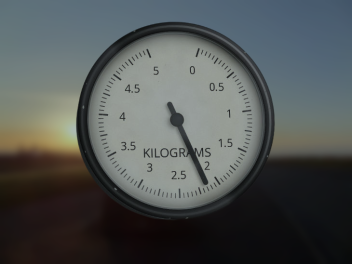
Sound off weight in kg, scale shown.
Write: 2.15 kg
